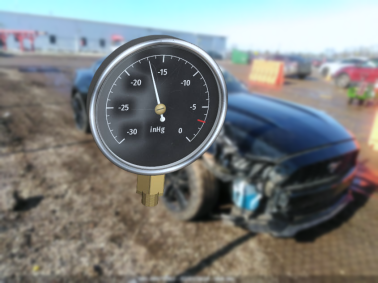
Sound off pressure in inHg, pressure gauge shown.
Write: -17 inHg
